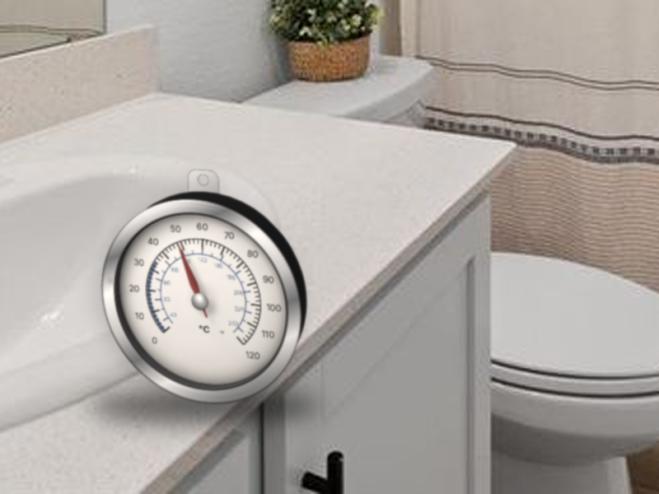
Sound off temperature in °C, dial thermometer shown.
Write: 50 °C
